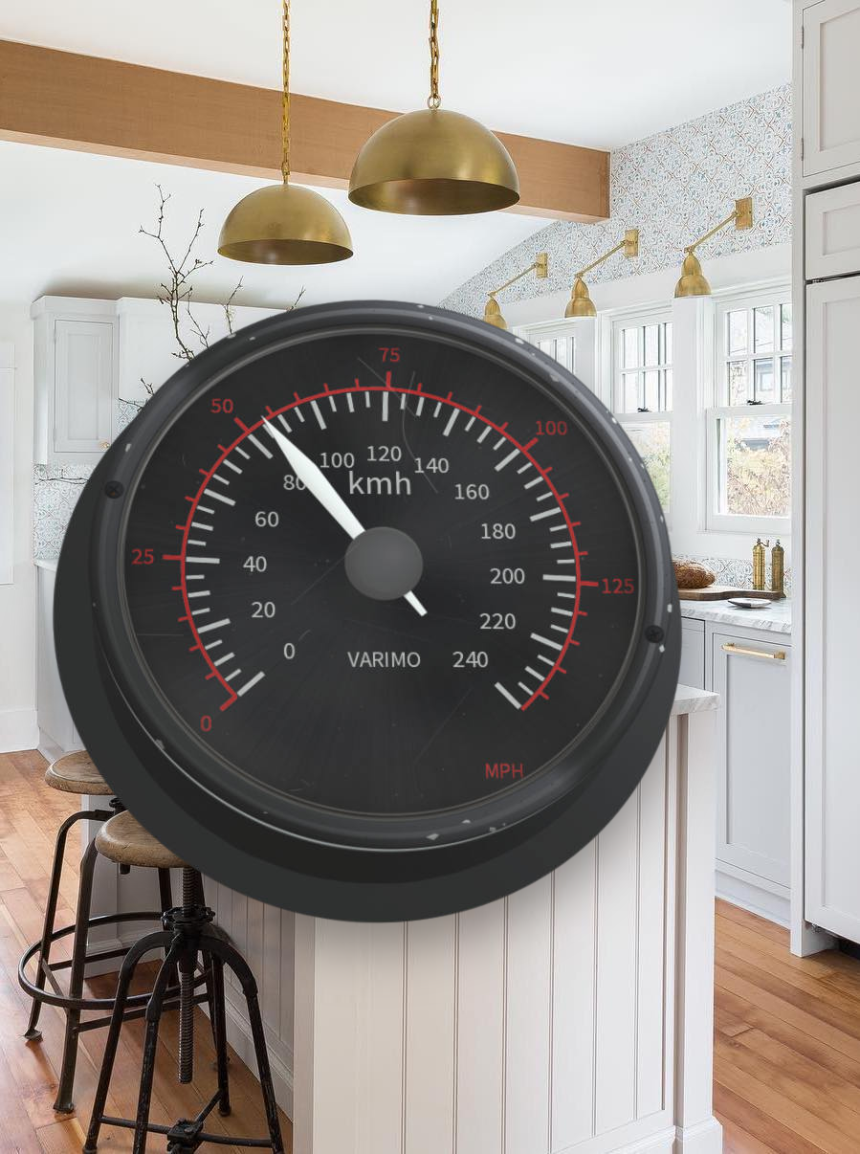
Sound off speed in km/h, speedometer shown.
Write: 85 km/h
